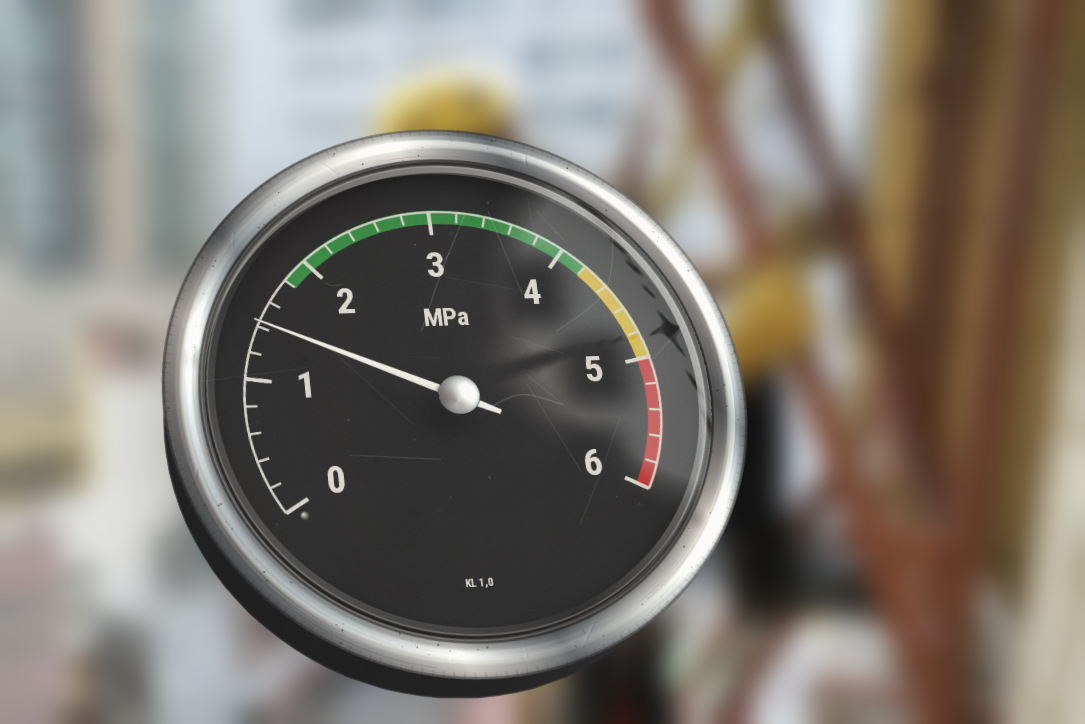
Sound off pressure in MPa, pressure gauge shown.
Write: 1.4 MPa
